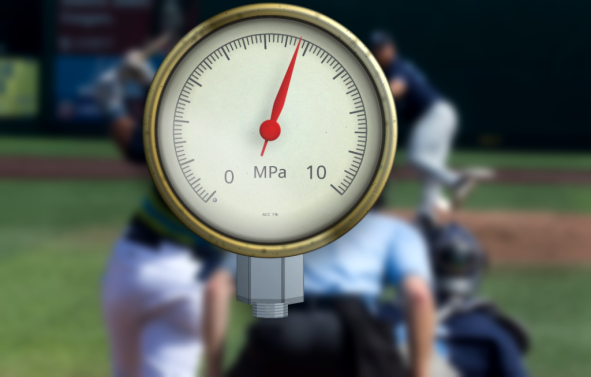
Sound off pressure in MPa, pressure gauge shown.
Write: 5.8 MPa
